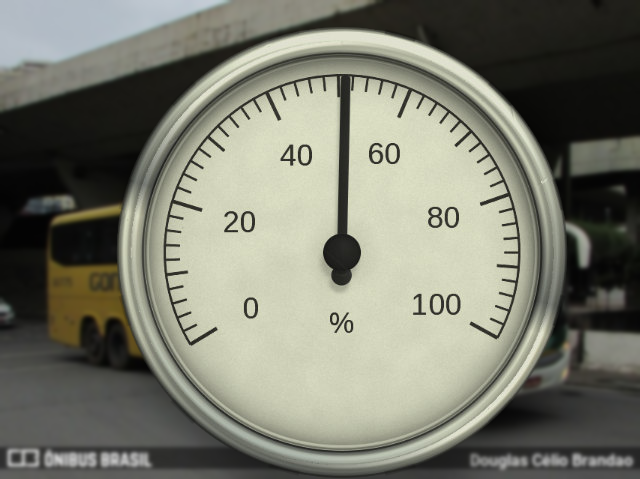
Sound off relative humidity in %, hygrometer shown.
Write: 51 %
